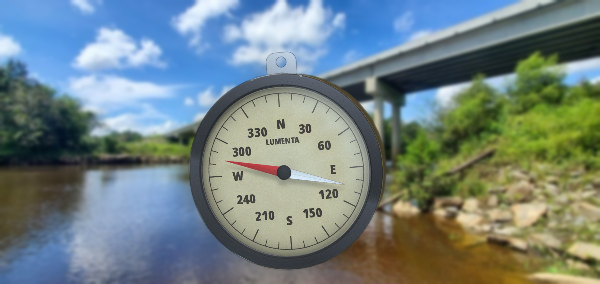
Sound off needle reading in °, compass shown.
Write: 285 °
